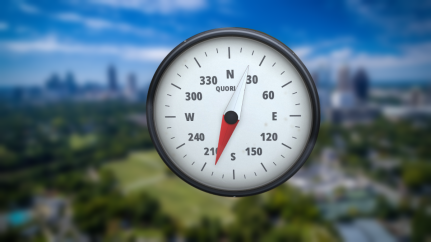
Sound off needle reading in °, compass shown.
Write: 200 °
